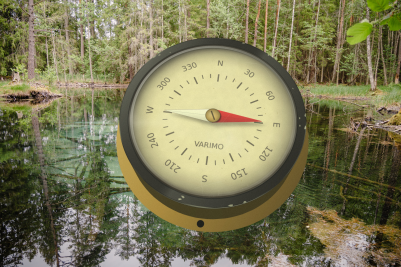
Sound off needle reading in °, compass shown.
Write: 90 °
